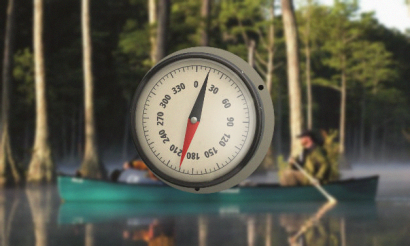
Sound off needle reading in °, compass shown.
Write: 195 °
